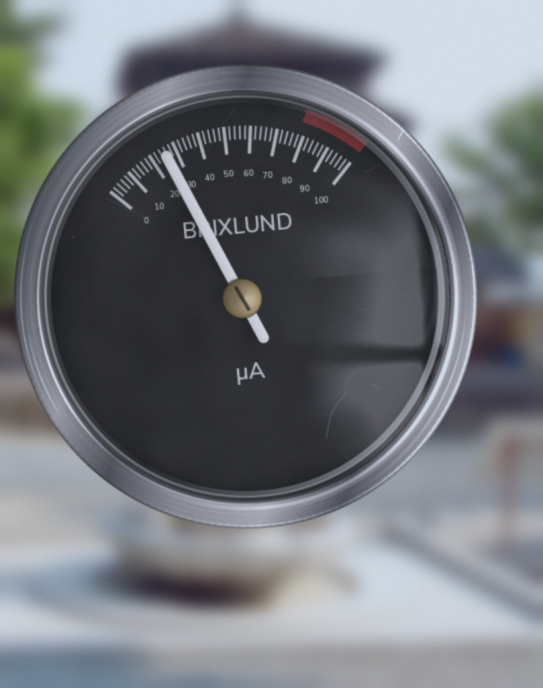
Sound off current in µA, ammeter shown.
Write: 26 µA
